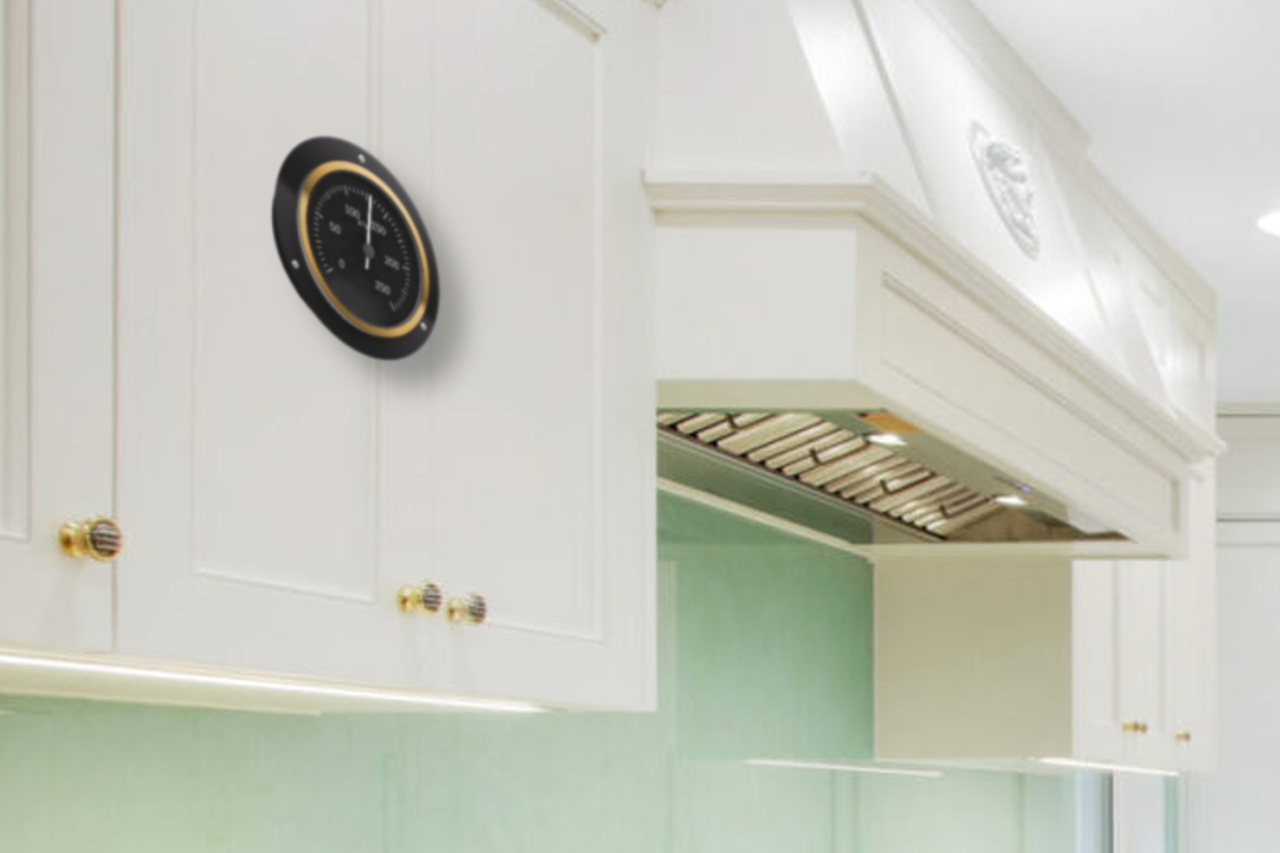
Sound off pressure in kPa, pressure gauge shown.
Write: 125 kPa
